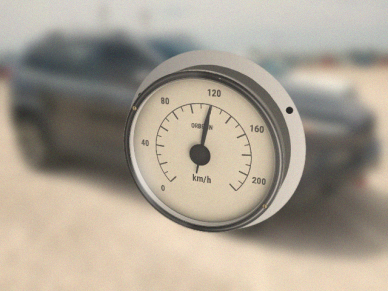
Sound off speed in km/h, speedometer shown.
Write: 120 km/h
